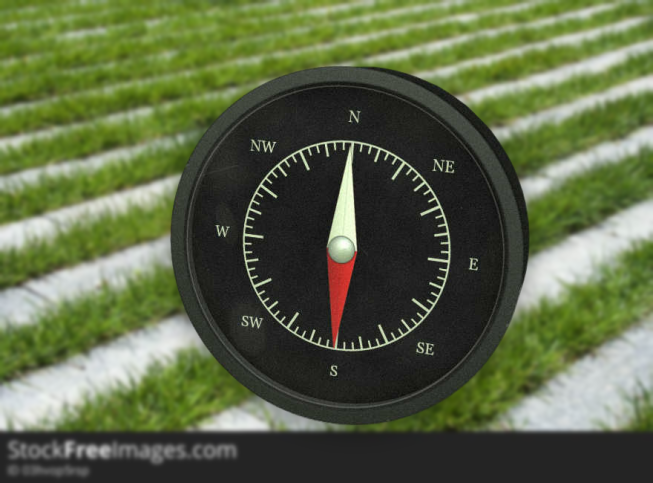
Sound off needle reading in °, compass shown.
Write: 180 °
